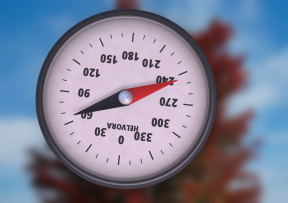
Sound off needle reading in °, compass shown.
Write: 245 °
